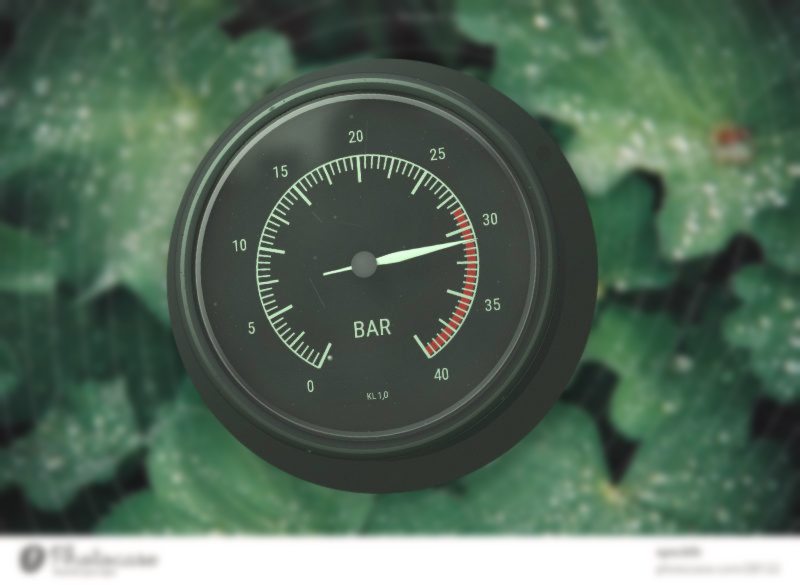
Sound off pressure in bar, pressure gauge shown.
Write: 31 bar
